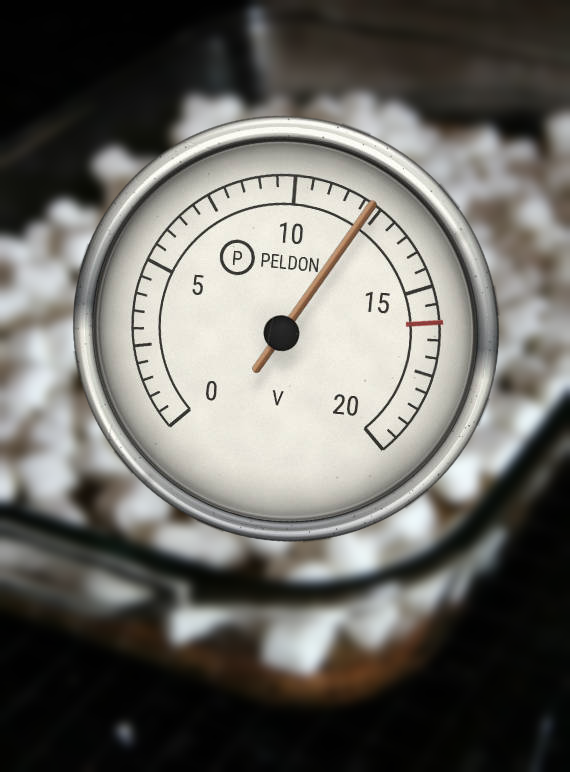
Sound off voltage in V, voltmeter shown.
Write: 12.25 V
